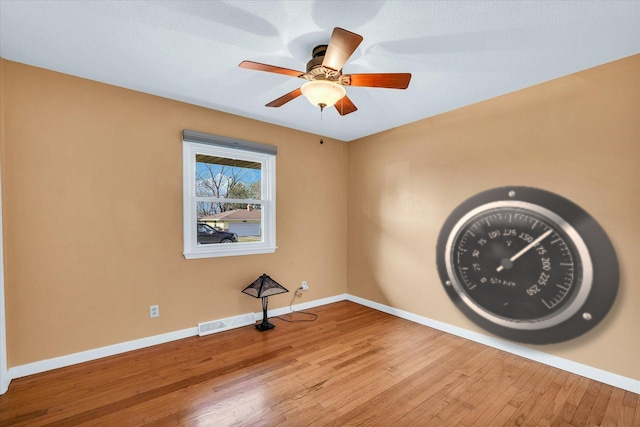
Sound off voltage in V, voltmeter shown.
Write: 165 V
